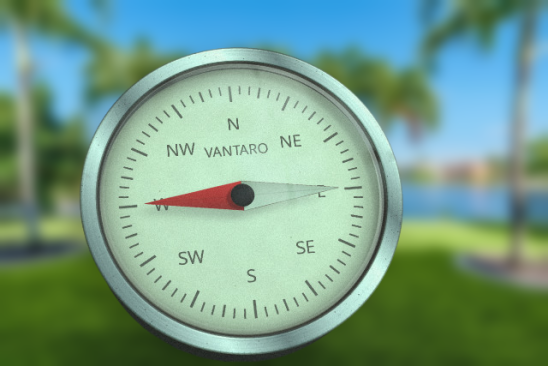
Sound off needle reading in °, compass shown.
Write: 270 °
